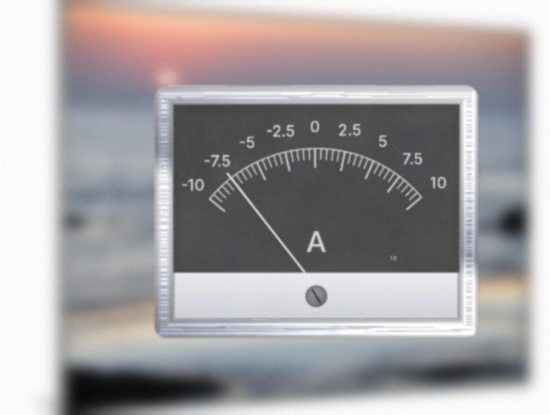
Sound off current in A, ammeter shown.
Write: -7.5 A
